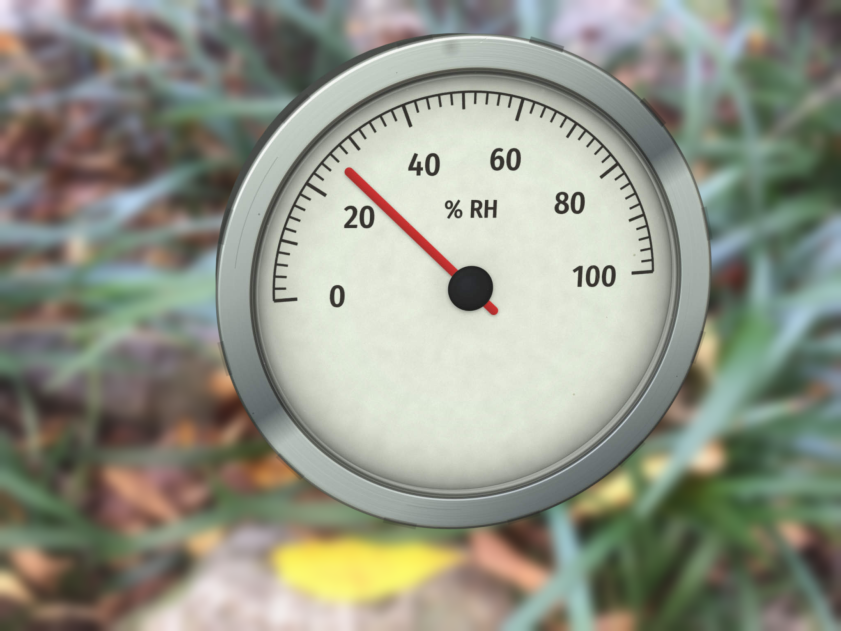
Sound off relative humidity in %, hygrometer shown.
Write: 26 %
